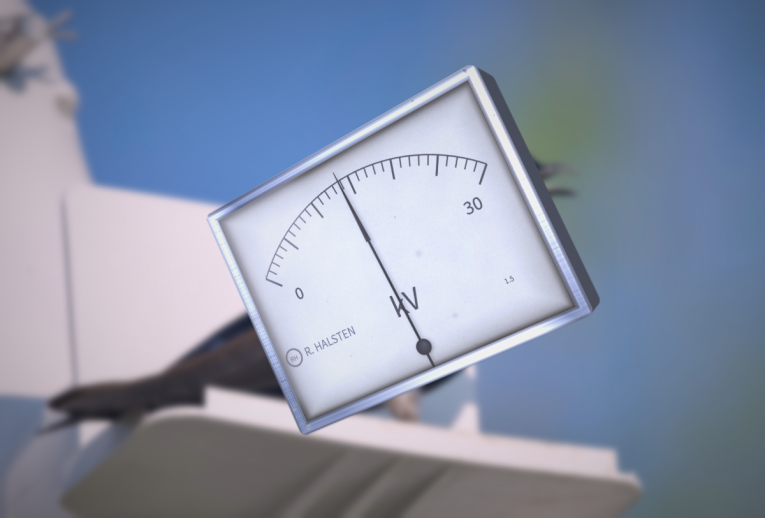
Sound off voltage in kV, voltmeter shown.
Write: 14 kV
